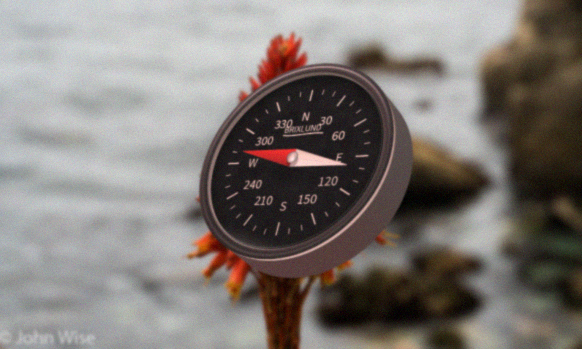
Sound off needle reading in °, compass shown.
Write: 280 °
